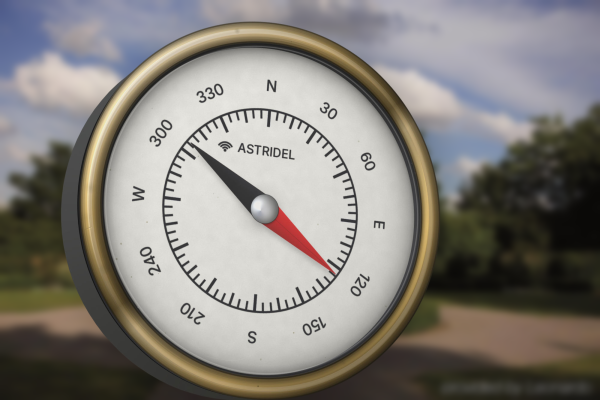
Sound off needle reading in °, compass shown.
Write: 125 °
